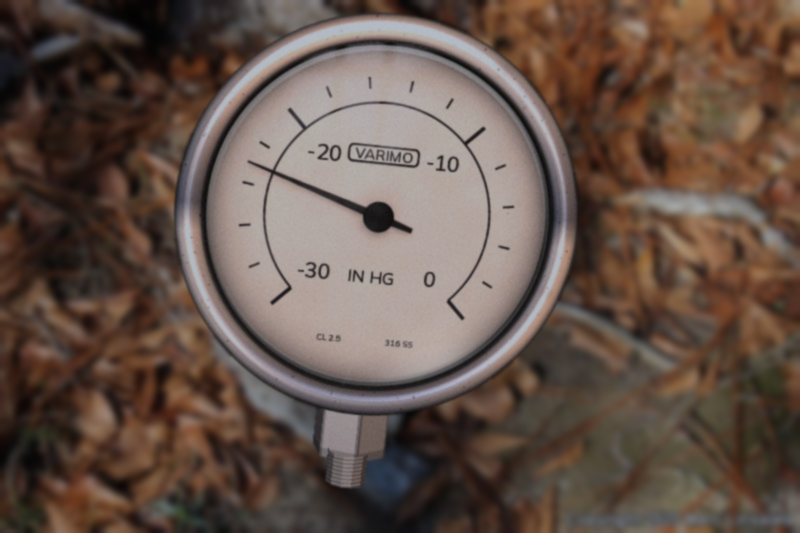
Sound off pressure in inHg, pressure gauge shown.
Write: -23 inHg
